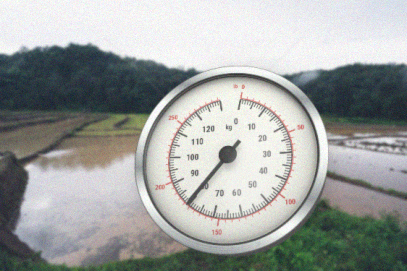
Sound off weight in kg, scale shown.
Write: 80 kg
